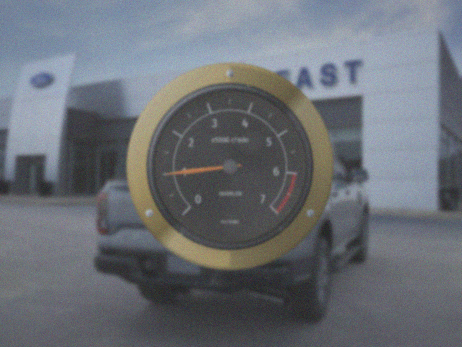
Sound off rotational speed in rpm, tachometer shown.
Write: 1000 rpm
